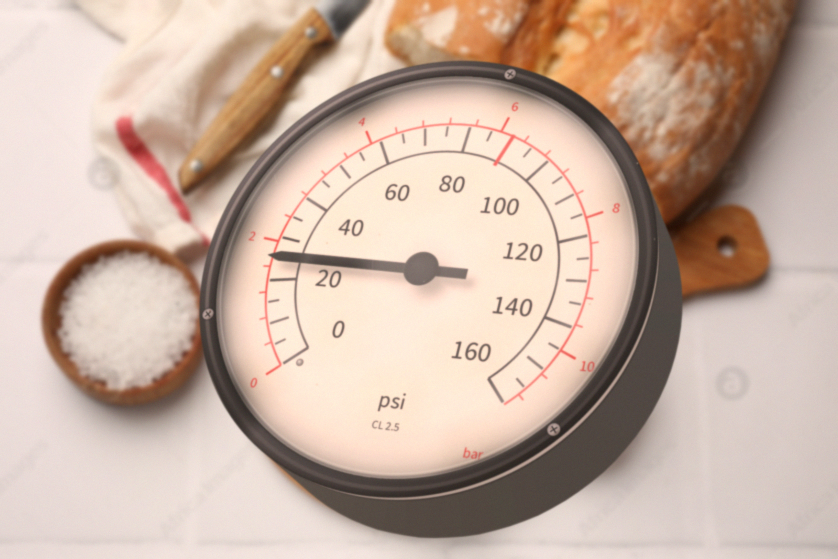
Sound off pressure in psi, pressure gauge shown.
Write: 25 psi
